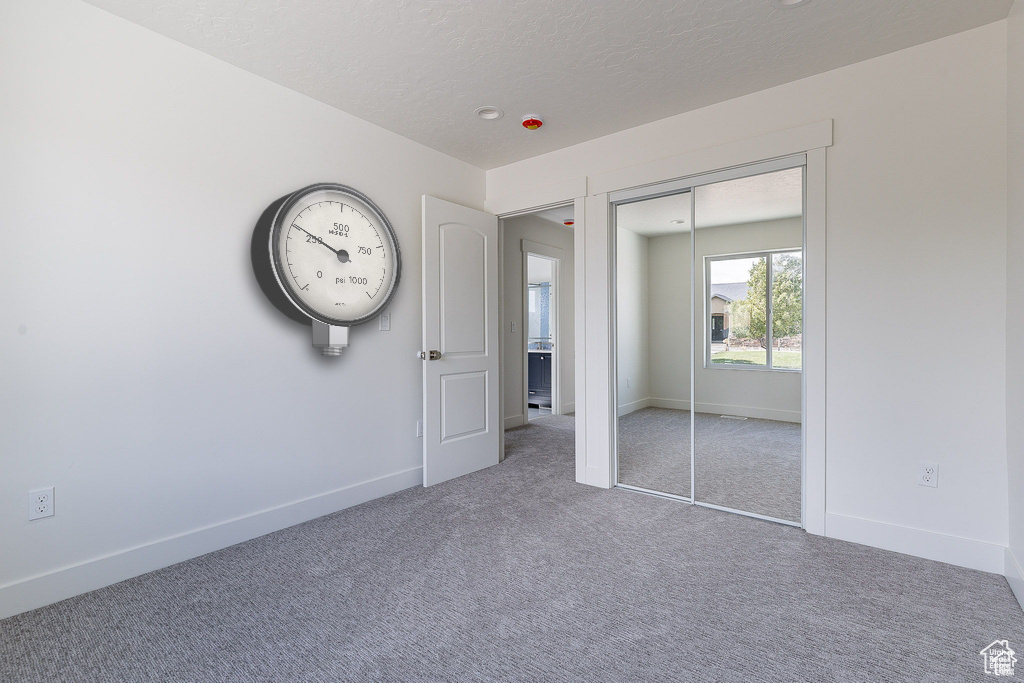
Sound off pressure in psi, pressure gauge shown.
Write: 250 psi
